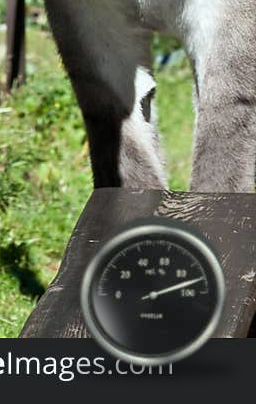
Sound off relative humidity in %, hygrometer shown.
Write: 90 %
